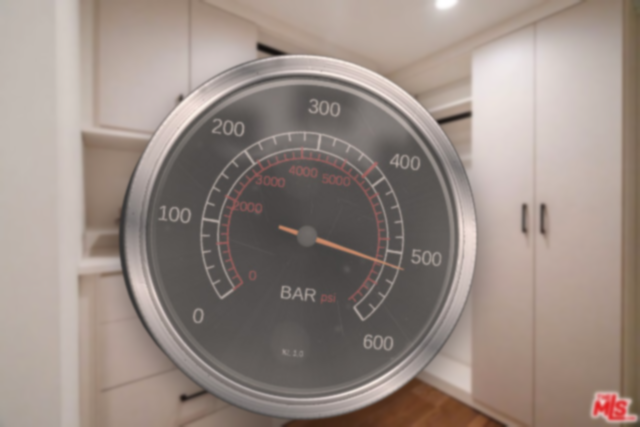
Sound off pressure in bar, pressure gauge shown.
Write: 520 bar
